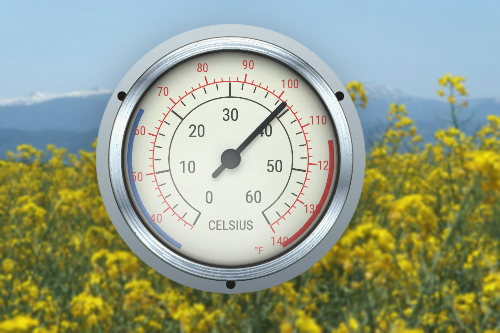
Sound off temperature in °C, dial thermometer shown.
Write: 39 °C
